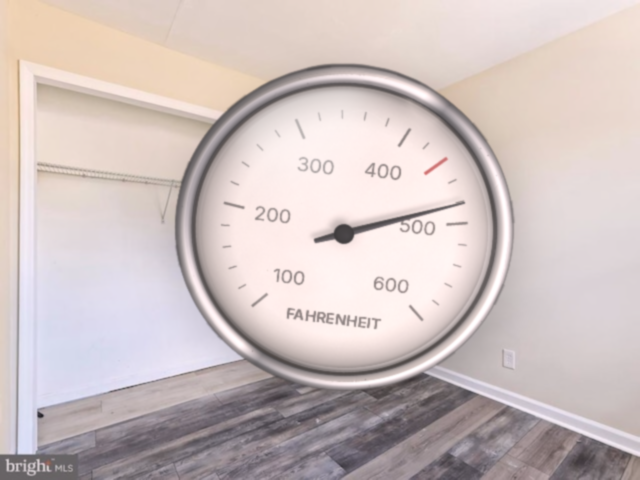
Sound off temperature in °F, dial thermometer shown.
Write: 480 °F
